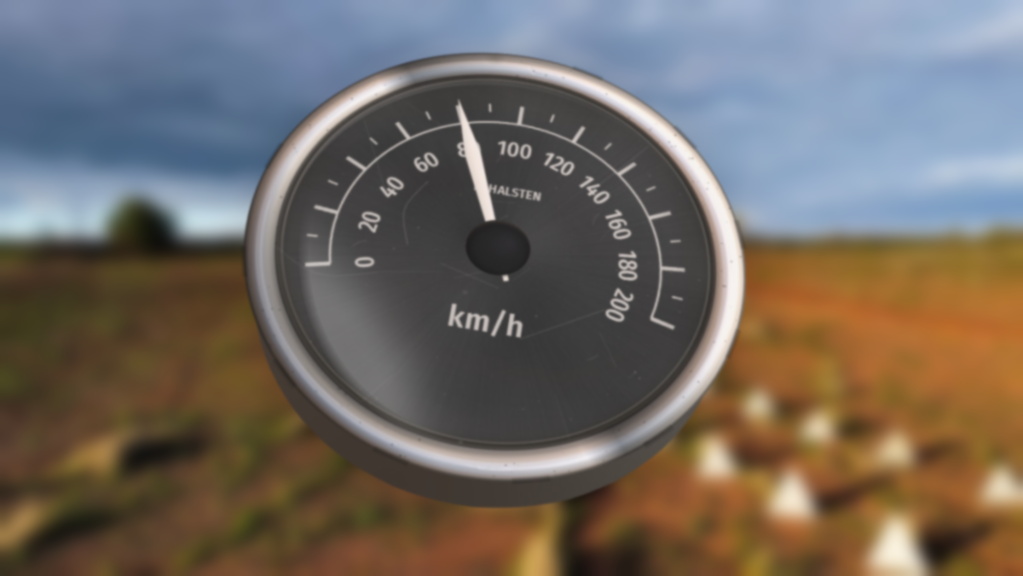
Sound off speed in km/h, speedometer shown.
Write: 80 km/h
